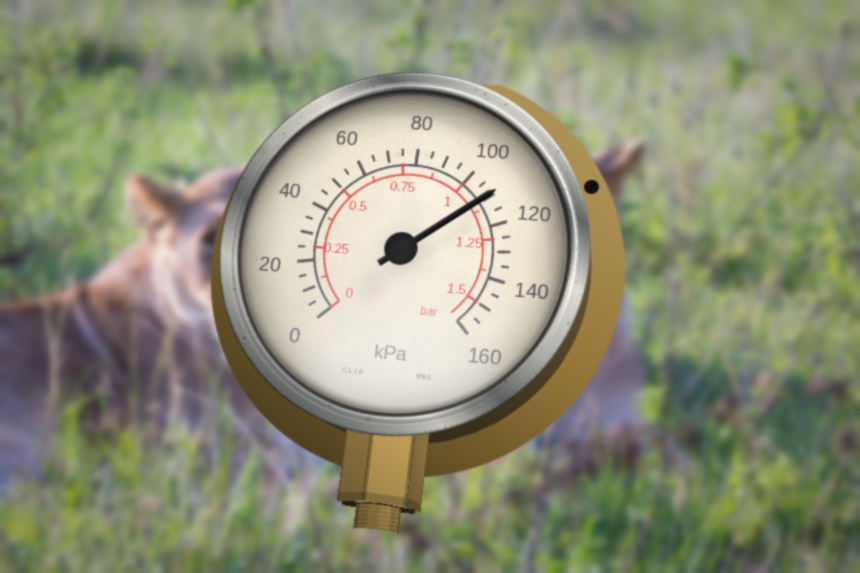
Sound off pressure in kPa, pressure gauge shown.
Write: 110 kPa
